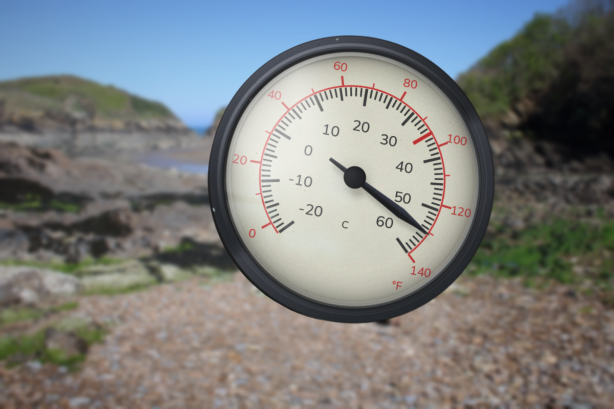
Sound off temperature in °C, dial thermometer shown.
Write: 55 °C
